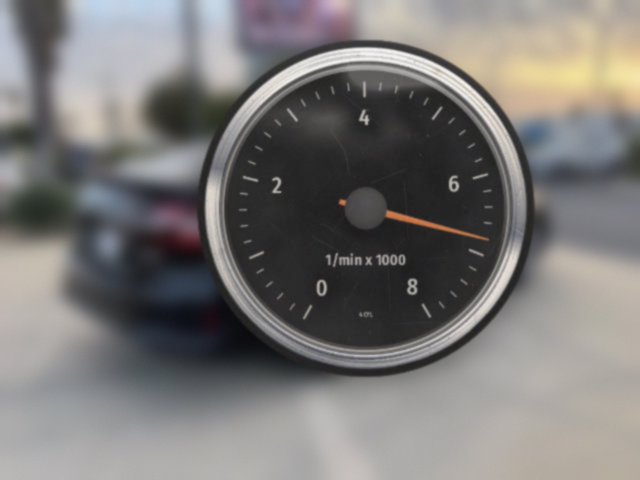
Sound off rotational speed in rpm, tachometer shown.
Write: 6800 rpm
